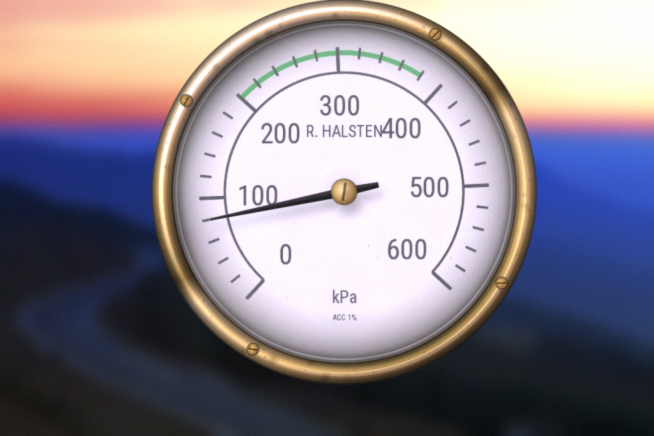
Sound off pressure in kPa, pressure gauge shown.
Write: 80 kPa
